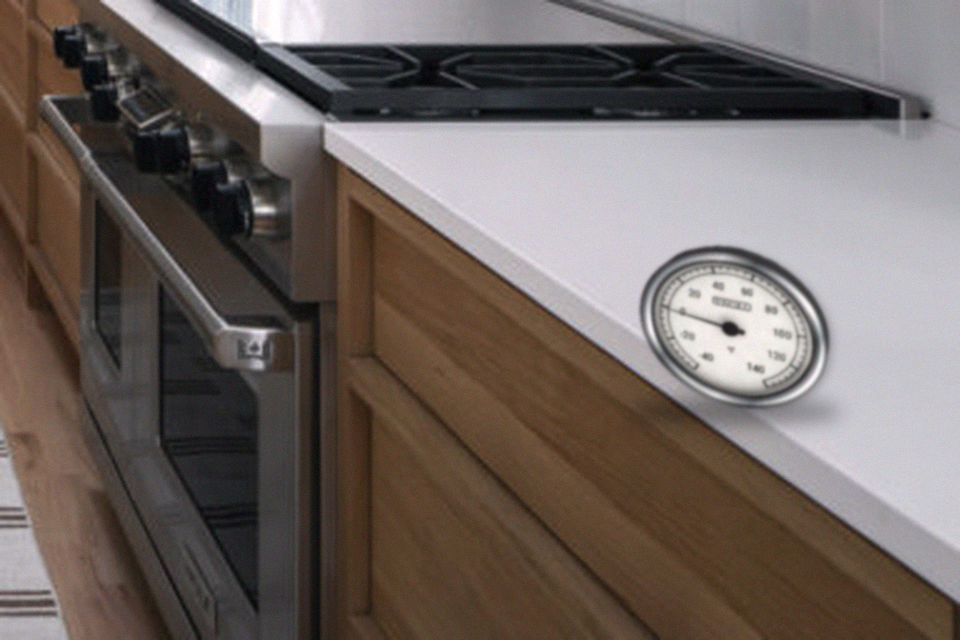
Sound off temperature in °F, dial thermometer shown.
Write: 0 °F
